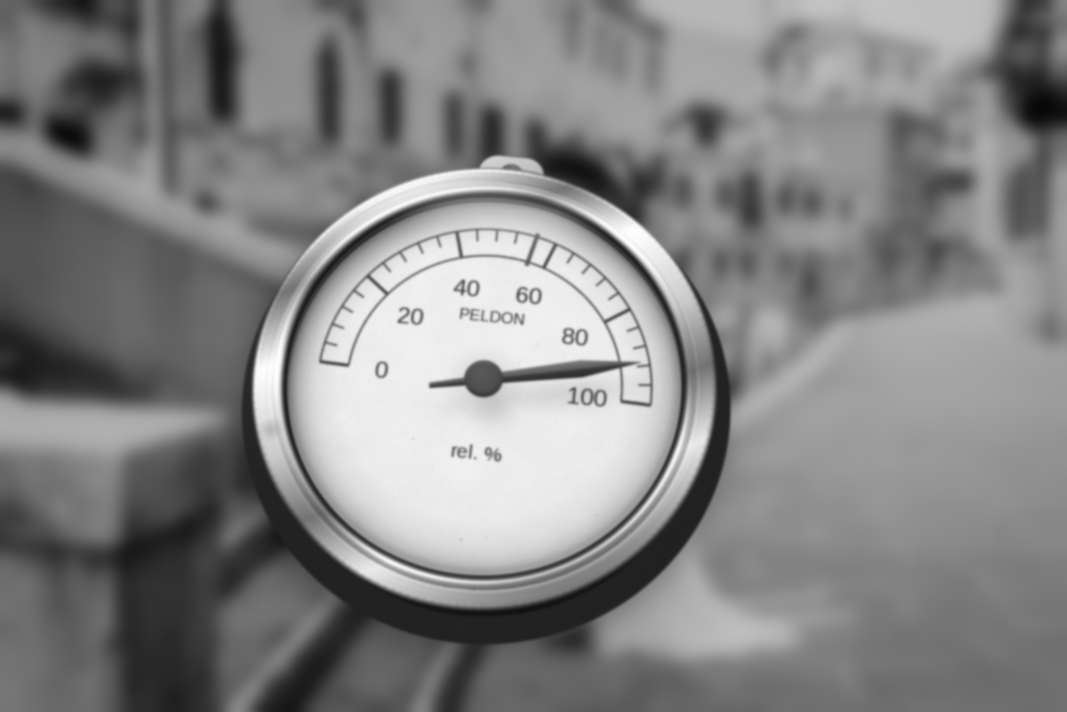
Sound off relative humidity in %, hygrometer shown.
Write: 92 %
